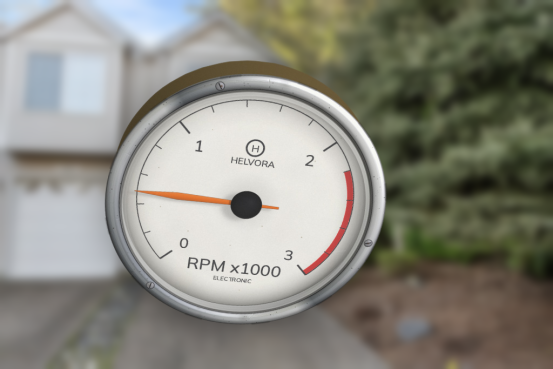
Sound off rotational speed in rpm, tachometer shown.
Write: 500 rpm
